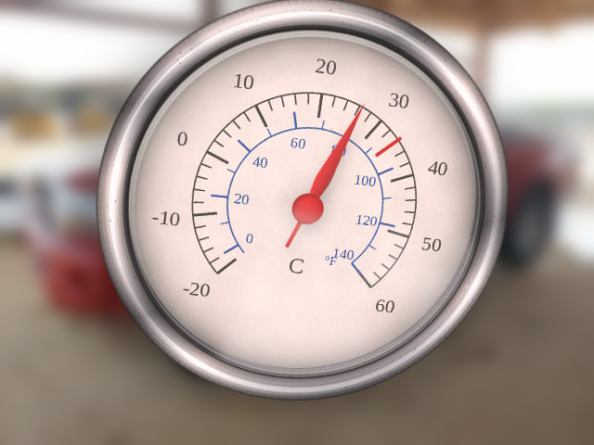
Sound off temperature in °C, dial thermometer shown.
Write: 26 °C
